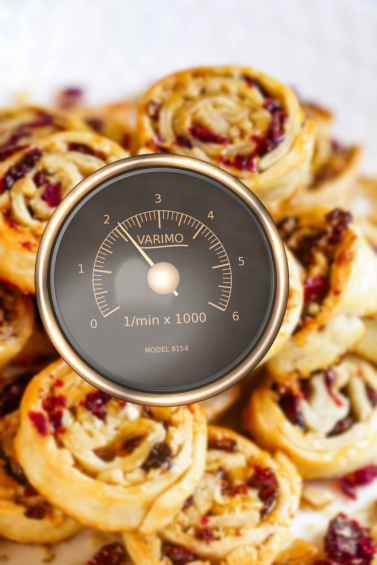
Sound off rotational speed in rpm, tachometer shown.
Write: 2100 rpm
